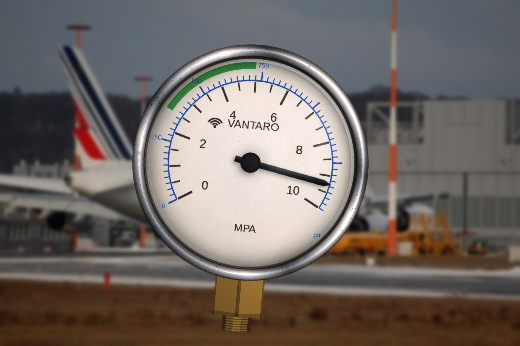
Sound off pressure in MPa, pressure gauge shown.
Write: 9.25 MPa
